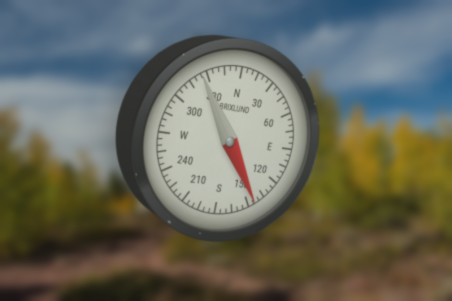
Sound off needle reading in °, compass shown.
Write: 145 °
